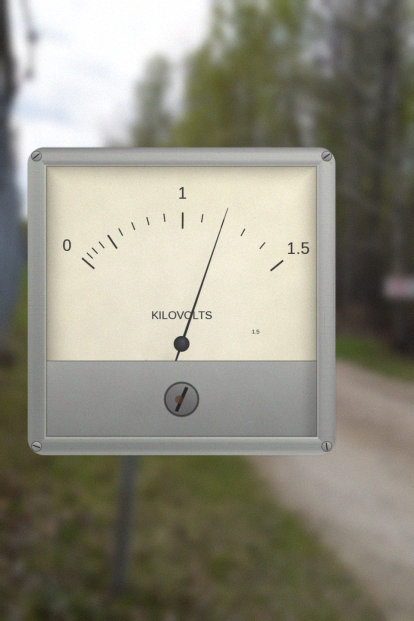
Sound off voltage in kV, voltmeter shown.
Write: 1.2 kV
